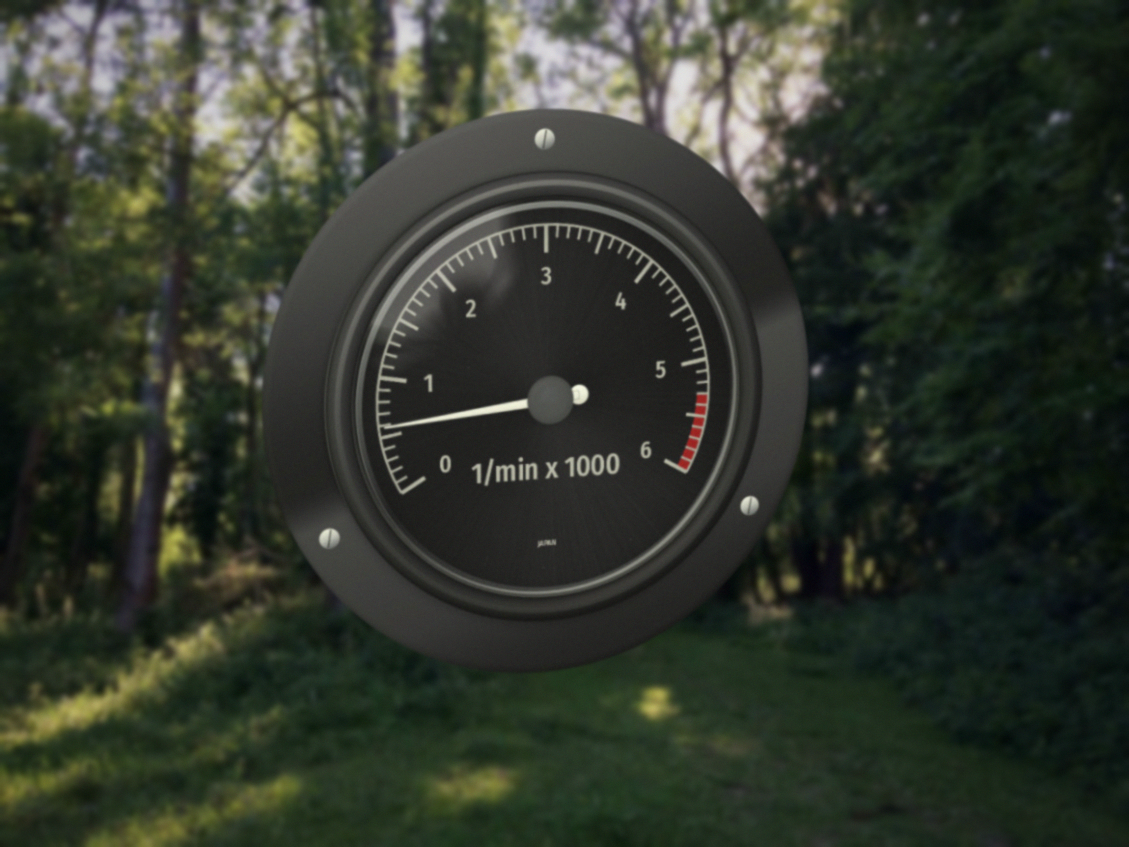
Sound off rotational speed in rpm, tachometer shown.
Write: 600 rpm
